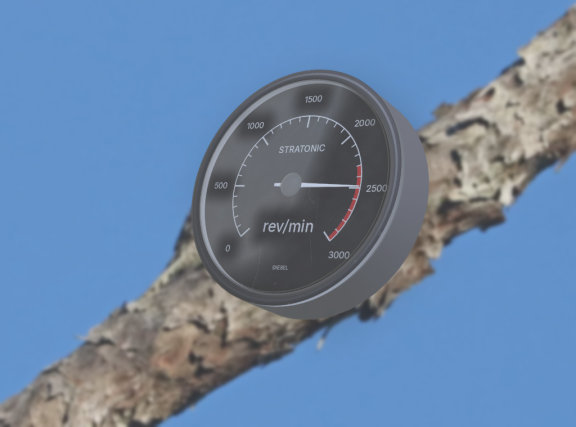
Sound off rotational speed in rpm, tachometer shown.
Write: 2500 rpm
